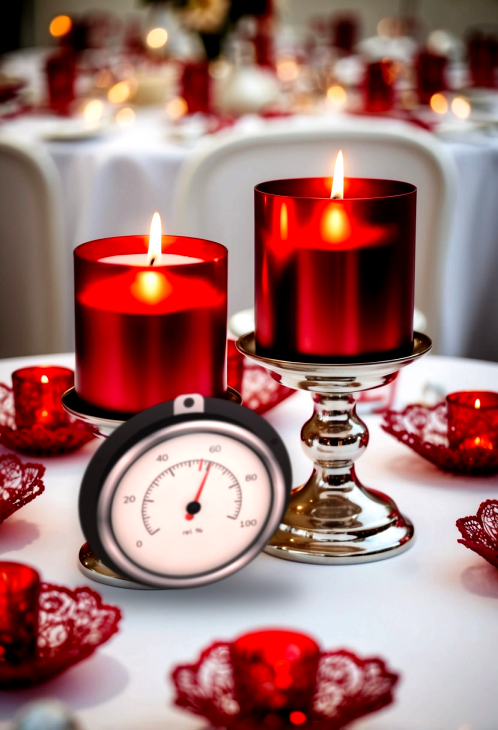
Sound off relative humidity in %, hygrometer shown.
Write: 60 %
